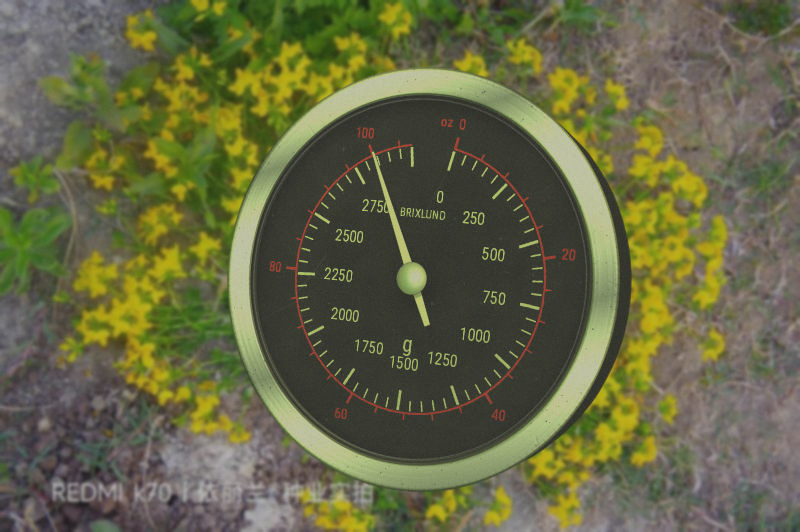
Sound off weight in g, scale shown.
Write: 2850 g
